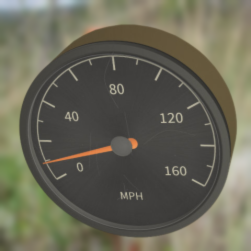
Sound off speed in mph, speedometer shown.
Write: 10 mph
